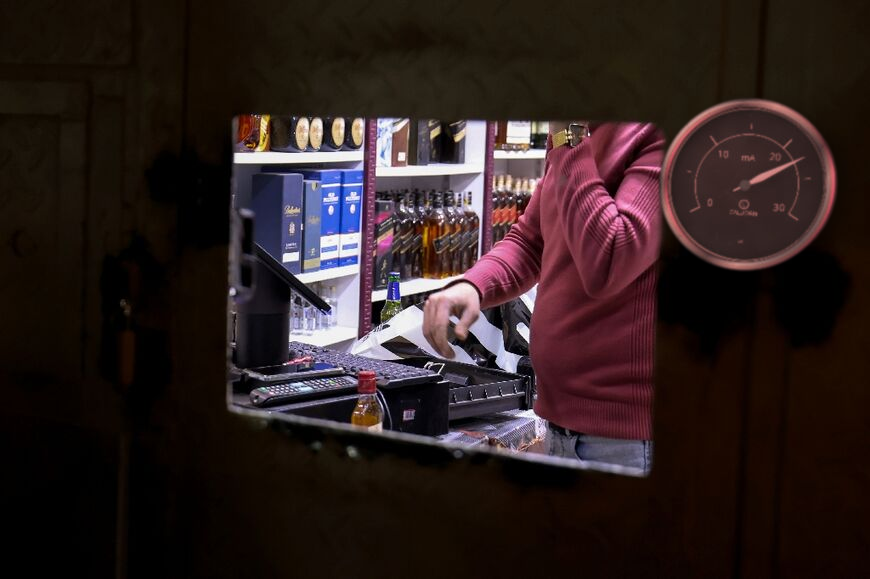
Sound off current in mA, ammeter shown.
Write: 22.5 mA
